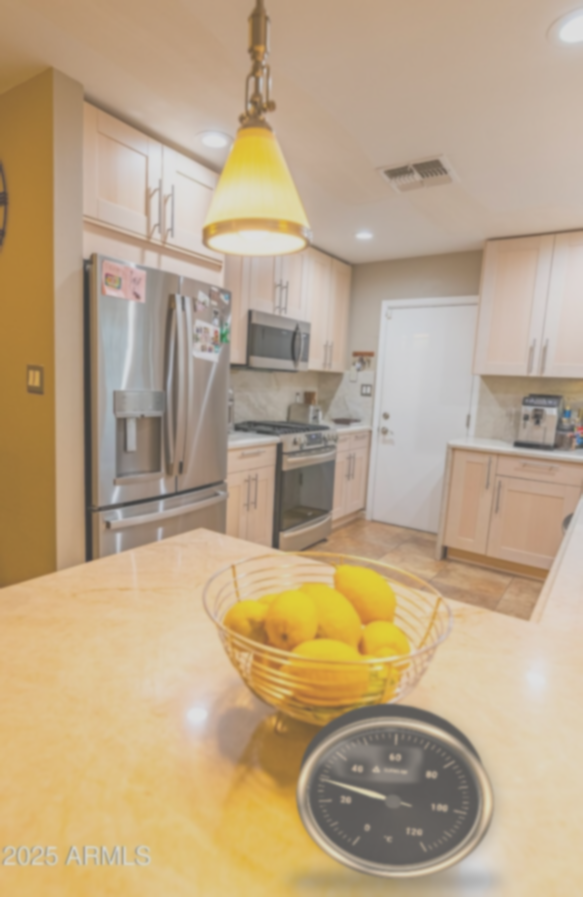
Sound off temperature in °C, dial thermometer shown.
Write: 30 °C
